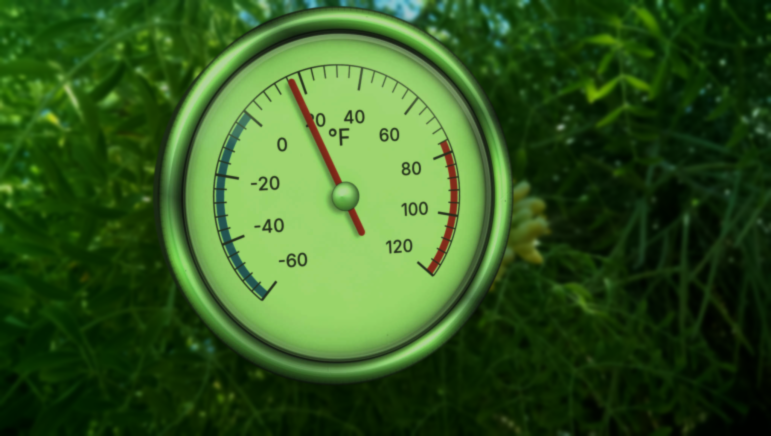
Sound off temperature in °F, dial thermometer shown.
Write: 16 °F
